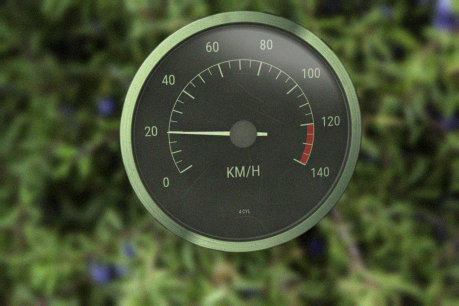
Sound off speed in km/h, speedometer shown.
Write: 20 km/h
